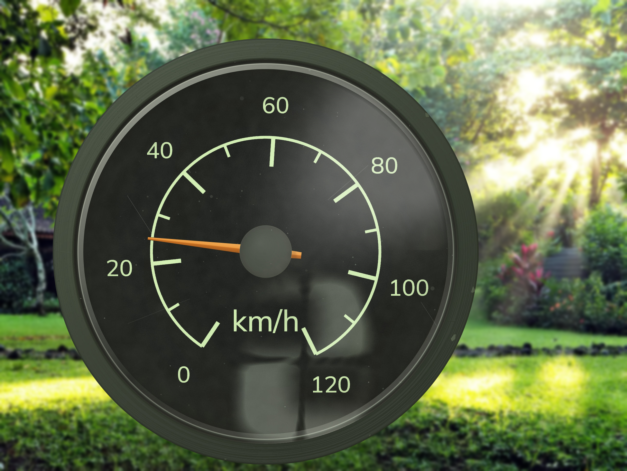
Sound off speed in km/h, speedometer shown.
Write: 25 km/h
